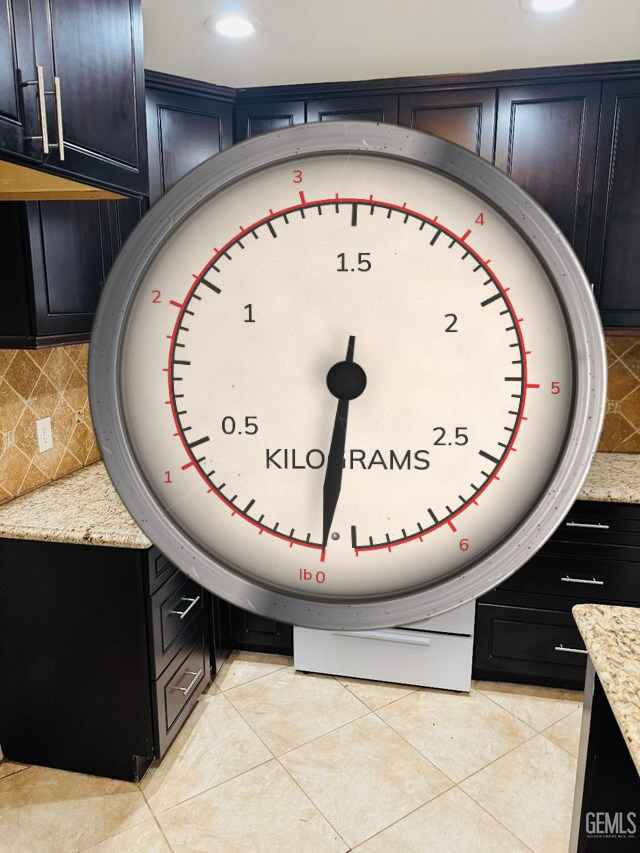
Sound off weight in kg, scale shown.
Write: 0 kg
